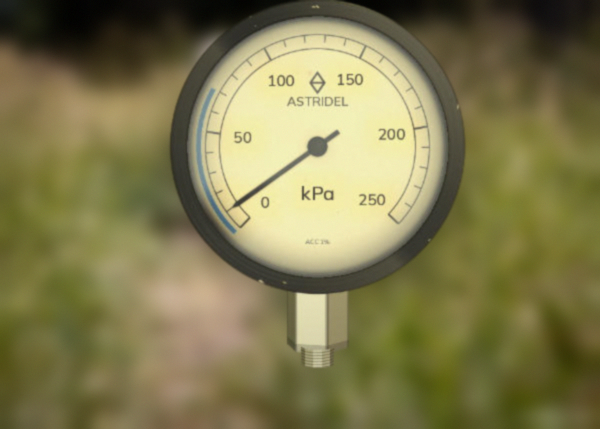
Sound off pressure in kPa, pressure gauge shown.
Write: 10 kPa
